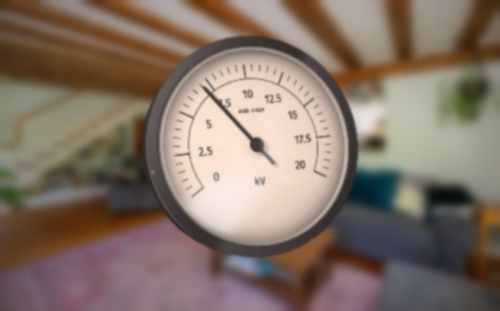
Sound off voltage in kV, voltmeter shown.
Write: 7 kV
